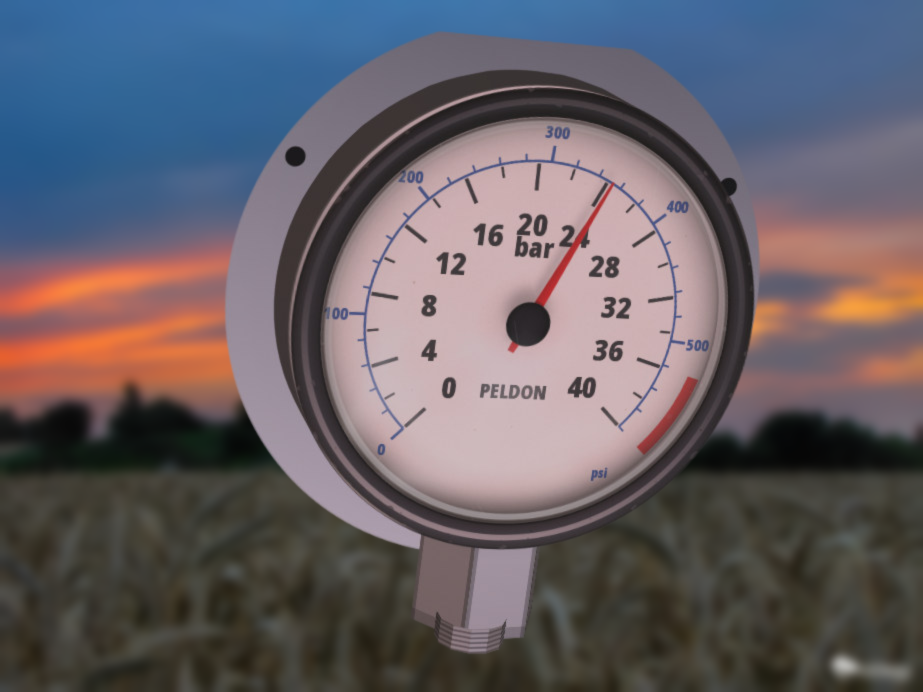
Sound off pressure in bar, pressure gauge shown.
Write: 24 bar
